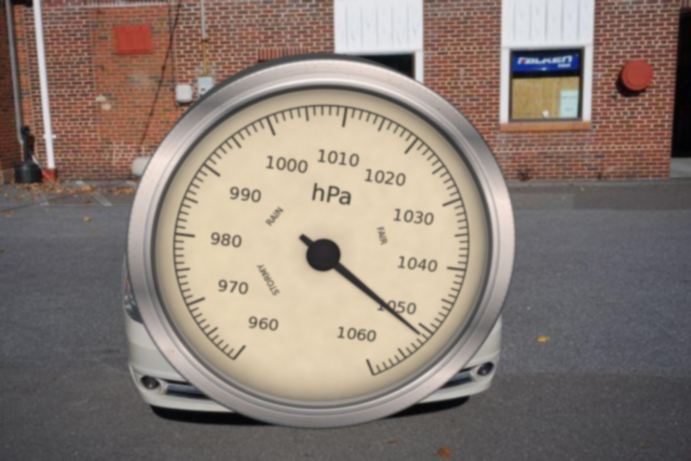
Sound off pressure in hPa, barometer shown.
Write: 1051 hPa
